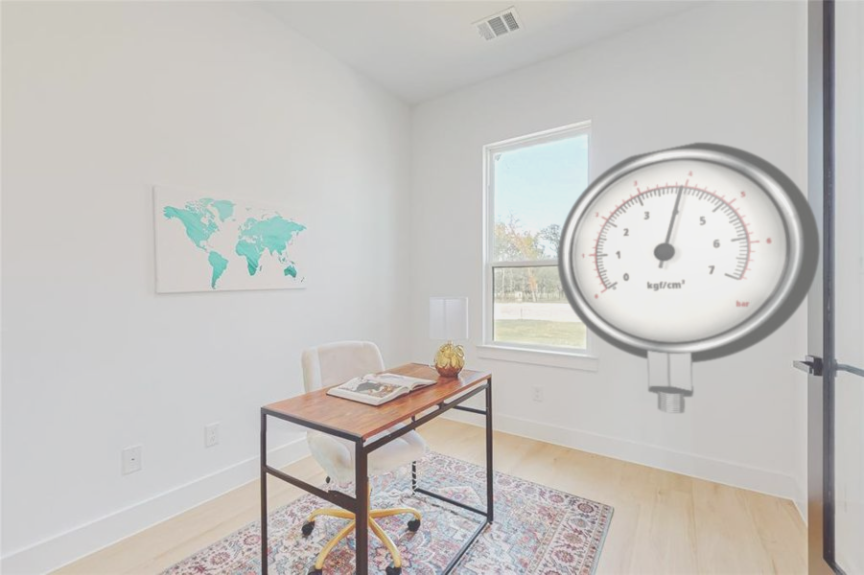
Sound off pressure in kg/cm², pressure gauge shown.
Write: 4 kg/cm²
